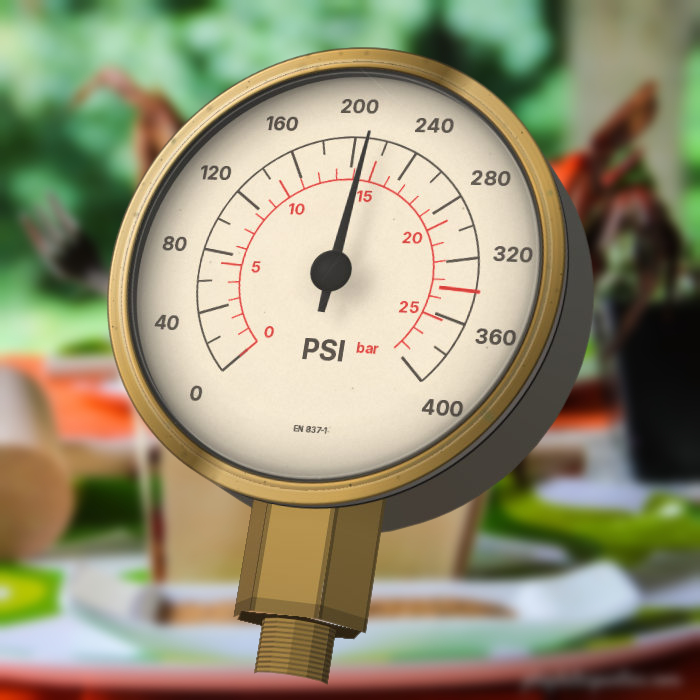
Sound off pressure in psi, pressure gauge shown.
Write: 210 psi
